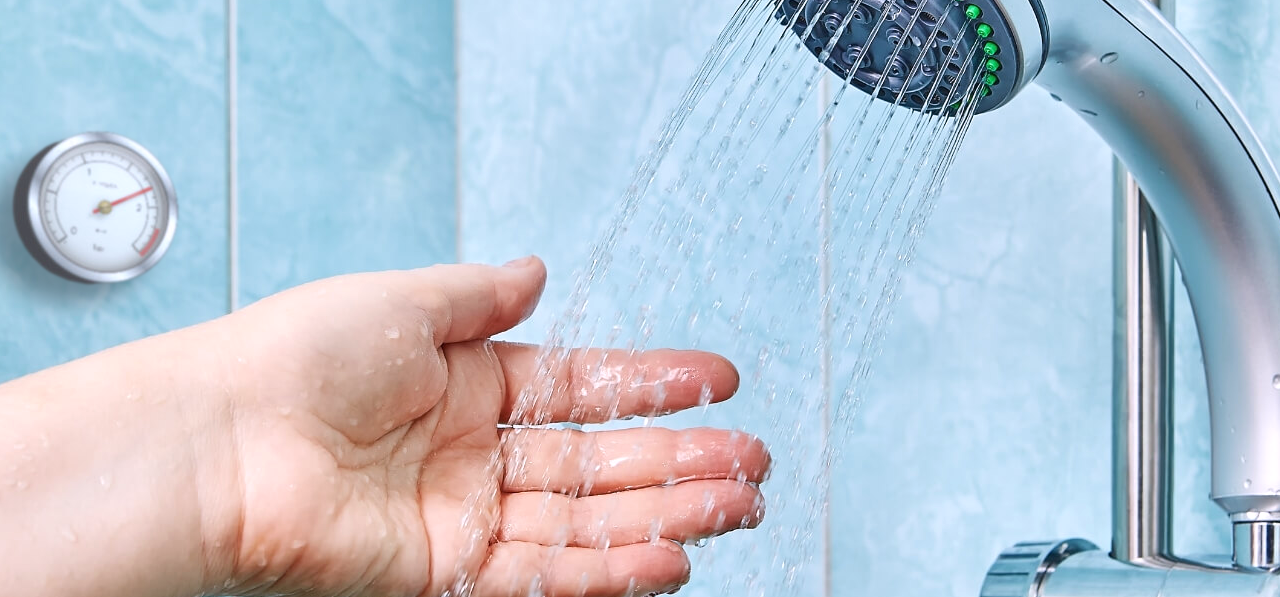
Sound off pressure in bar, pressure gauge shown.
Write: 1.8 bar
